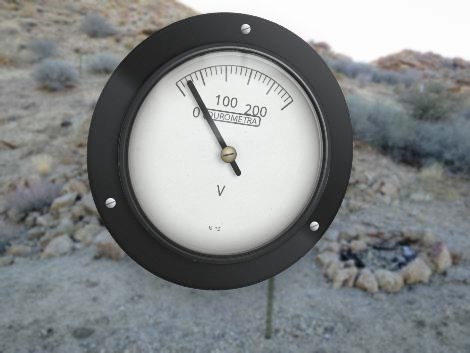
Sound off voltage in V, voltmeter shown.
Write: 20 V
